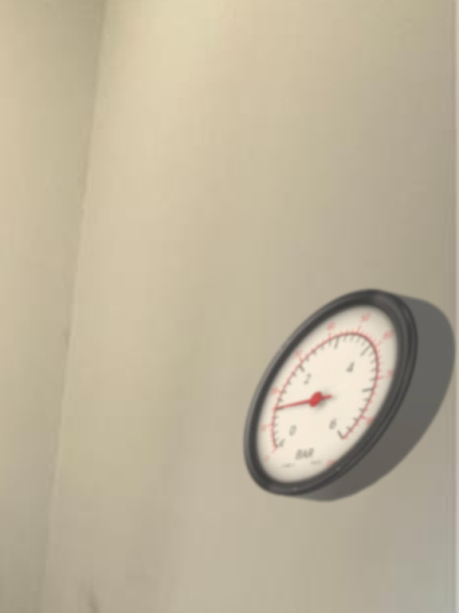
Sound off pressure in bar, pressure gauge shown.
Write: 1 bar
